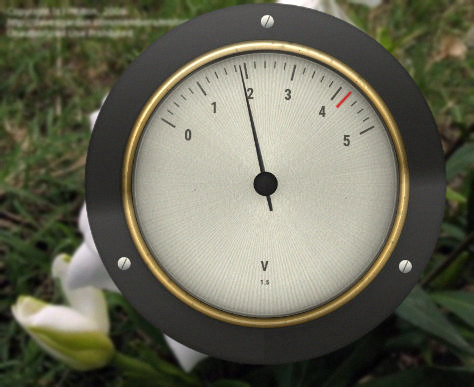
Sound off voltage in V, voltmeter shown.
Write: 1.9 V
